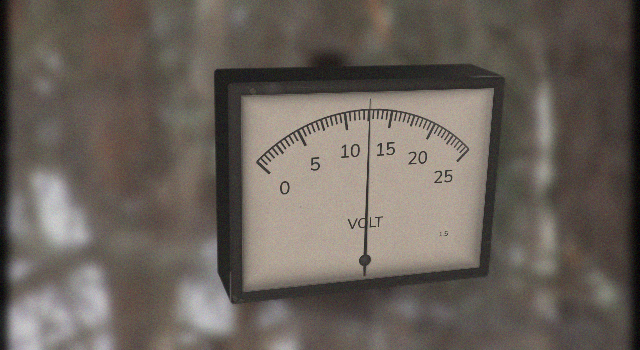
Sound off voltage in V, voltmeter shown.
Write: 12.5 V
